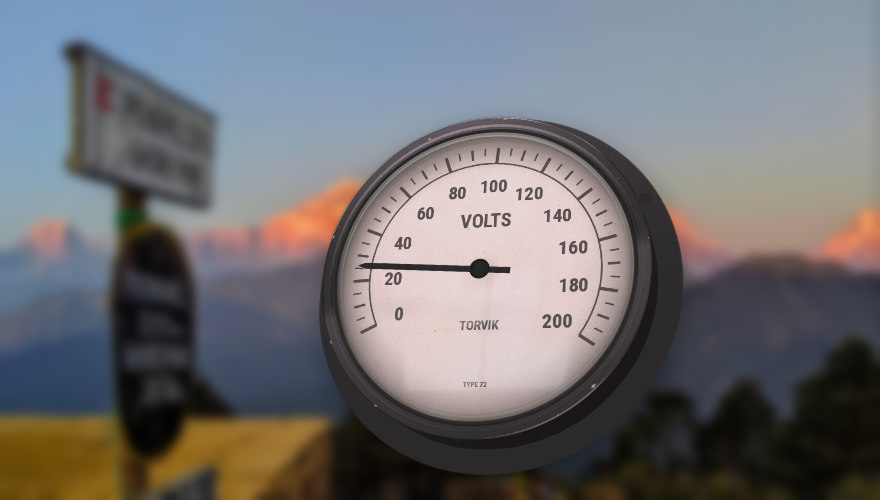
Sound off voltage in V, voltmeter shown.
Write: 25 V
